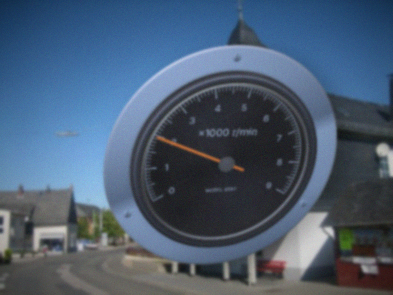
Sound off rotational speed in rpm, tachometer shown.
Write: 2000 rpm
